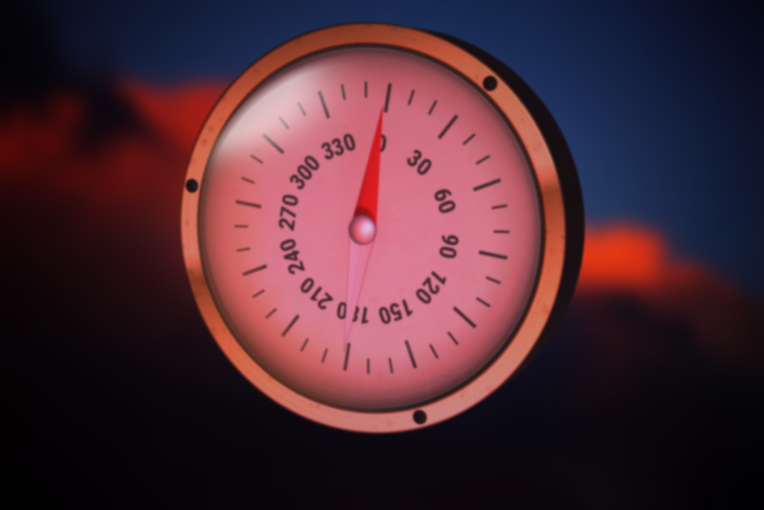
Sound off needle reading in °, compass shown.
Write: 0 °
